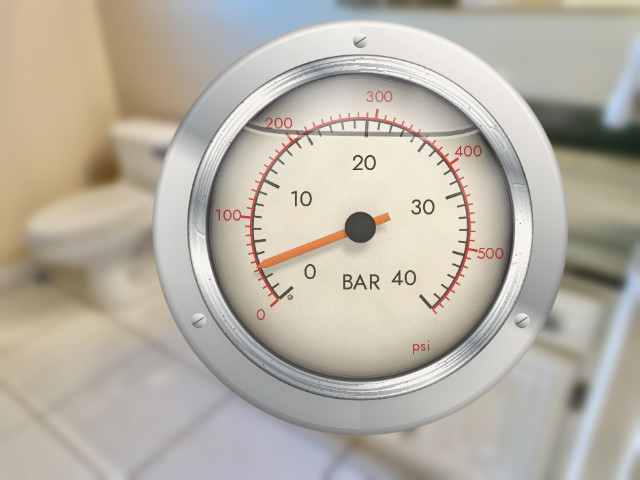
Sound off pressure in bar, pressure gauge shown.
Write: 3 bar
